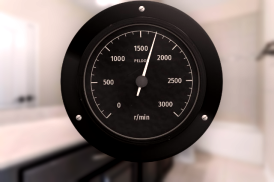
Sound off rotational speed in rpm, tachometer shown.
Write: 1700 rpm
